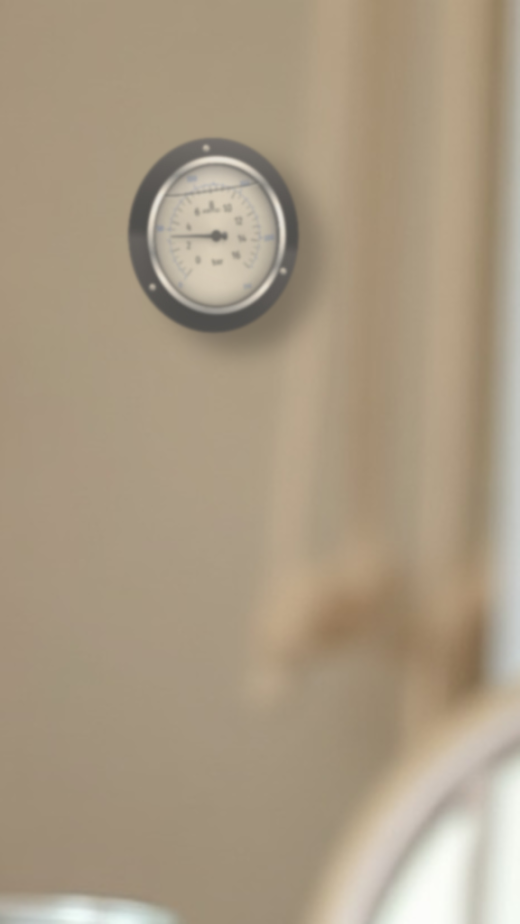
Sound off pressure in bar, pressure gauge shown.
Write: 3 bar
